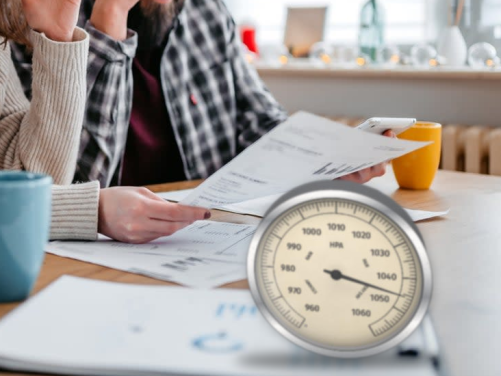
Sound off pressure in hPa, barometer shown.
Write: 1045 hPa
